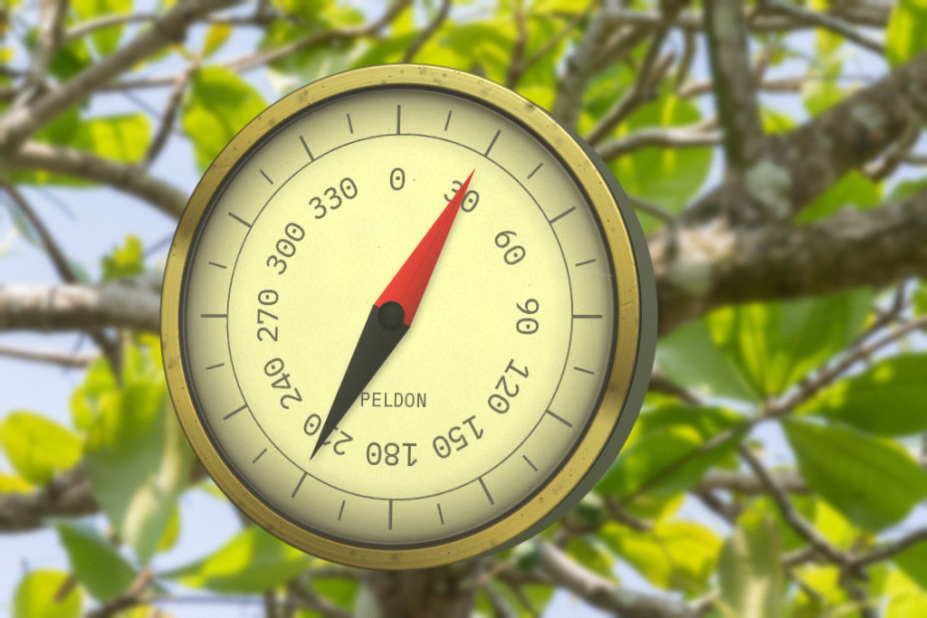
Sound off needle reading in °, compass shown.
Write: 30 °
